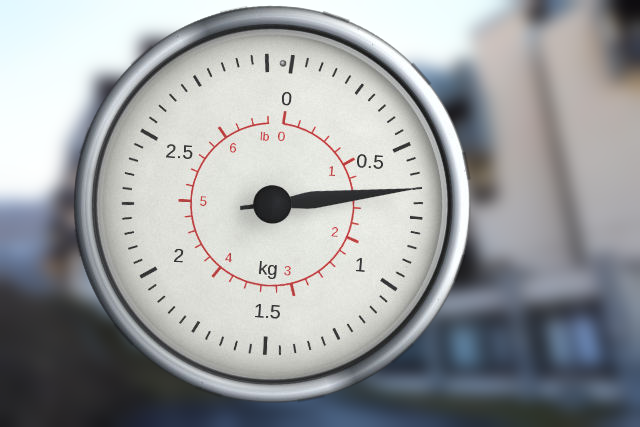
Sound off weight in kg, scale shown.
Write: 0.65 kg
